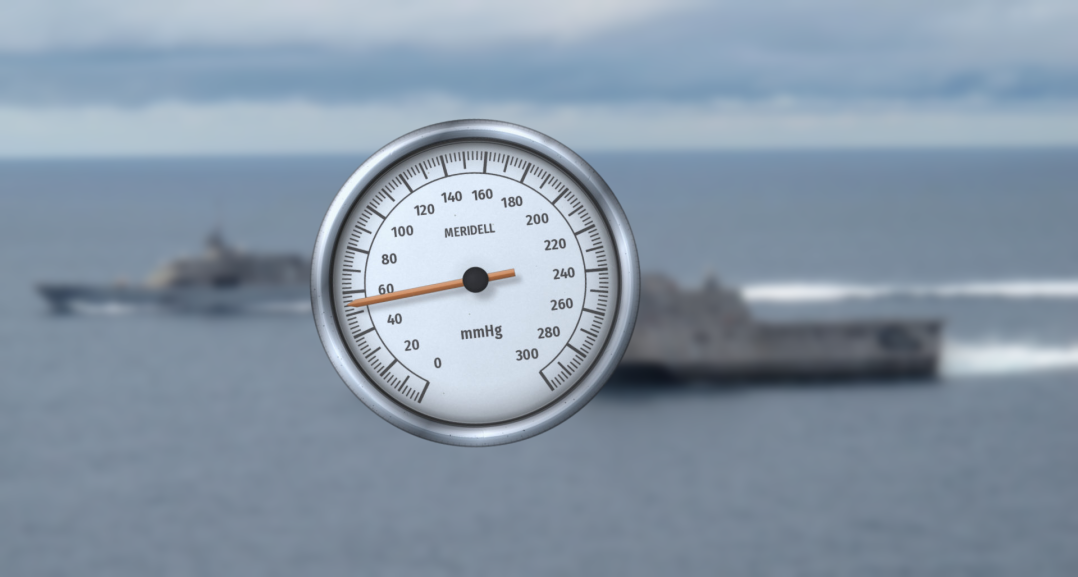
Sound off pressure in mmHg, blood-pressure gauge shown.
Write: 54 mmHg
